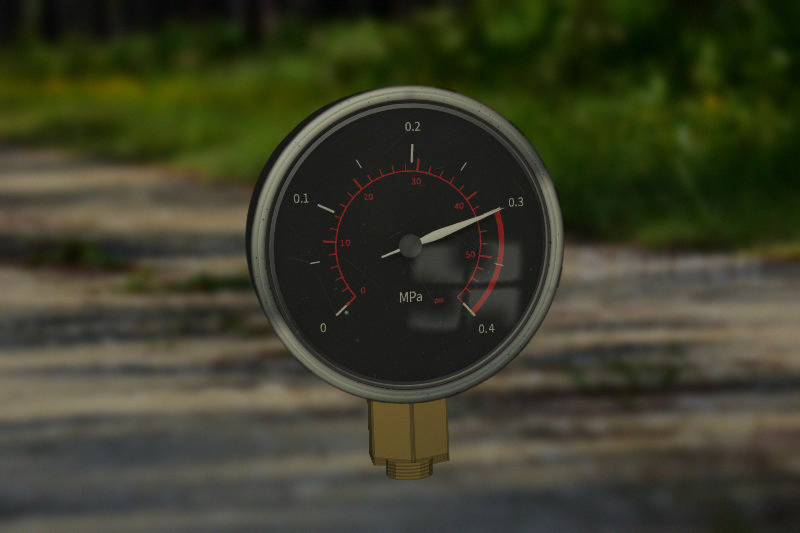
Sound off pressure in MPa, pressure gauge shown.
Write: 0.3 MPa
